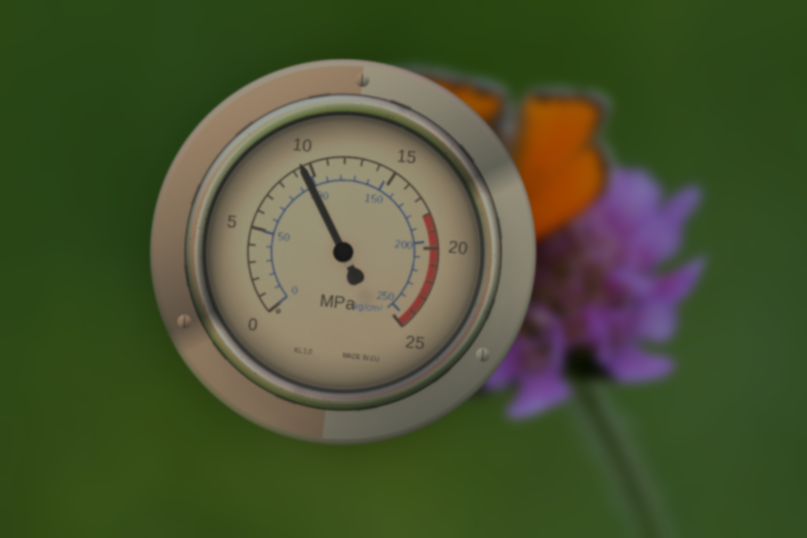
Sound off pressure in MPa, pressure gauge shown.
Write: 9.5 MPa
